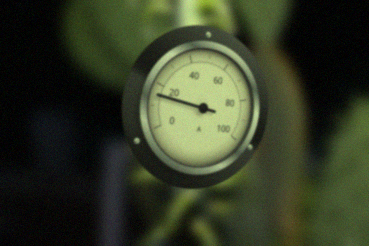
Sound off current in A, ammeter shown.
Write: 15 A
